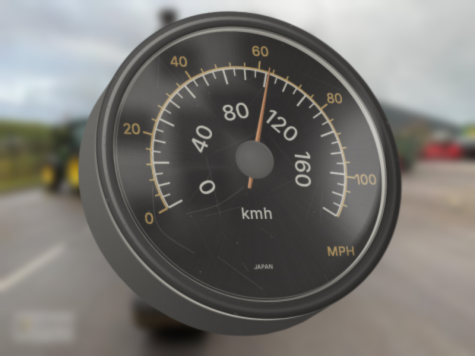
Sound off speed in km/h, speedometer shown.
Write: 100 km/h
